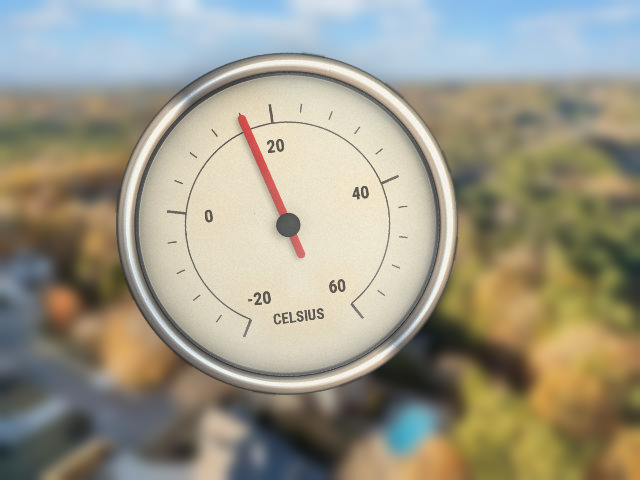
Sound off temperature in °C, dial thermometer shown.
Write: 16 °C
